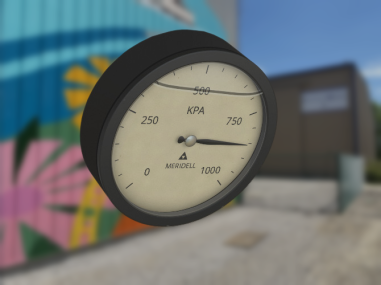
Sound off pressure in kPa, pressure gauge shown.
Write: 850 kPa
